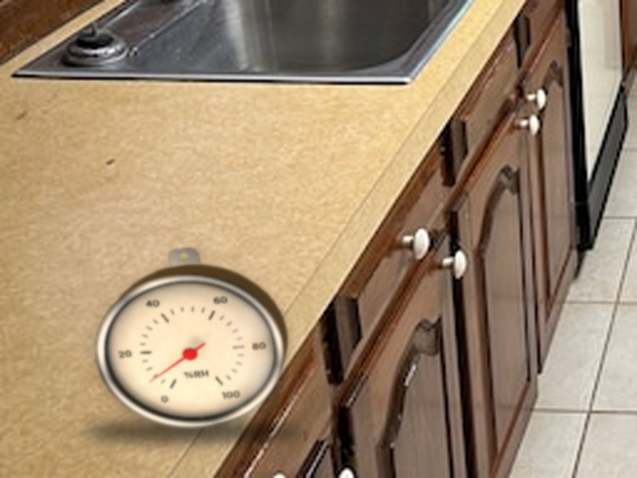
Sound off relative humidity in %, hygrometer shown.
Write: 8 %
